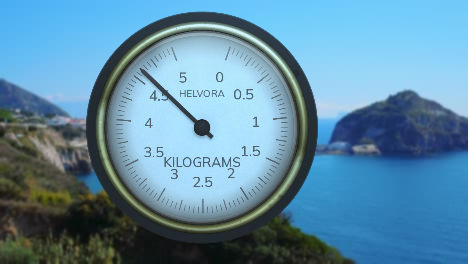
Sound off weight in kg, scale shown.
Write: 4.6 kg
